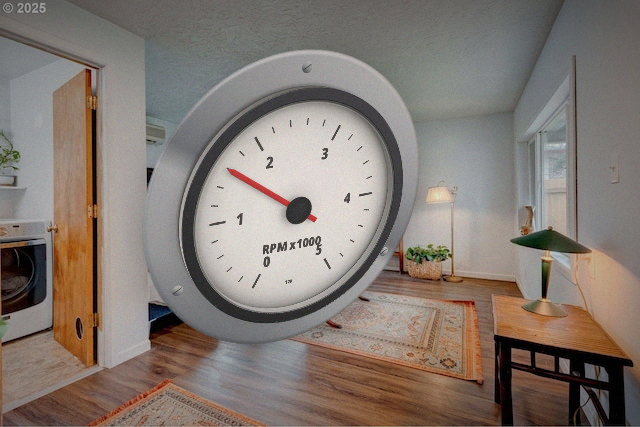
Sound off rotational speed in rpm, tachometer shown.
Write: 1600 rpm
